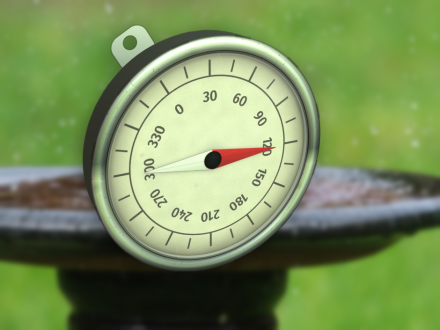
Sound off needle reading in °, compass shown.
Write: 120 °
